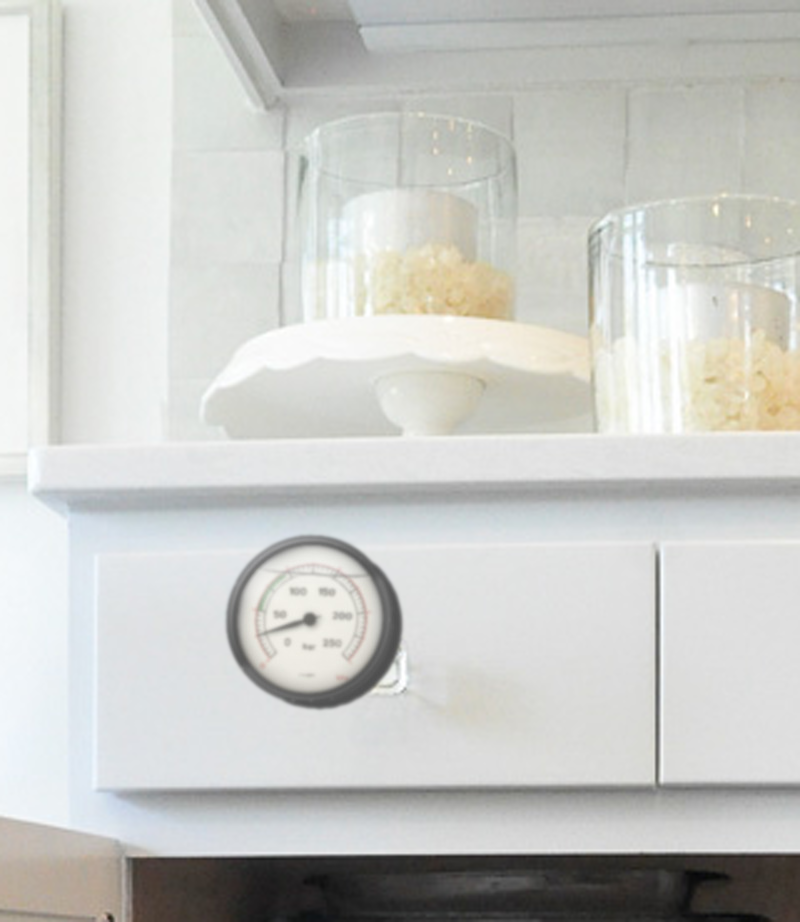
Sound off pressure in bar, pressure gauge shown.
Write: 25 bar
